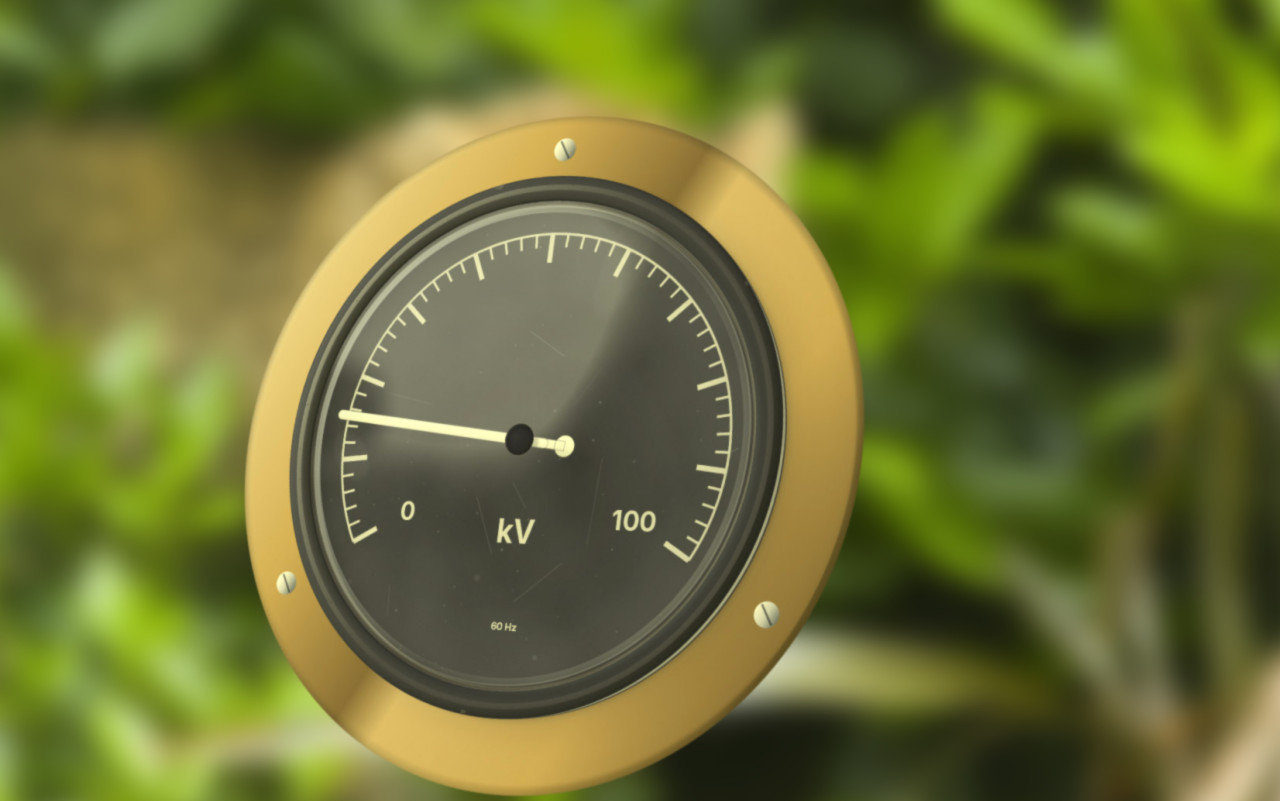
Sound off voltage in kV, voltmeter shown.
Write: 15 kV
